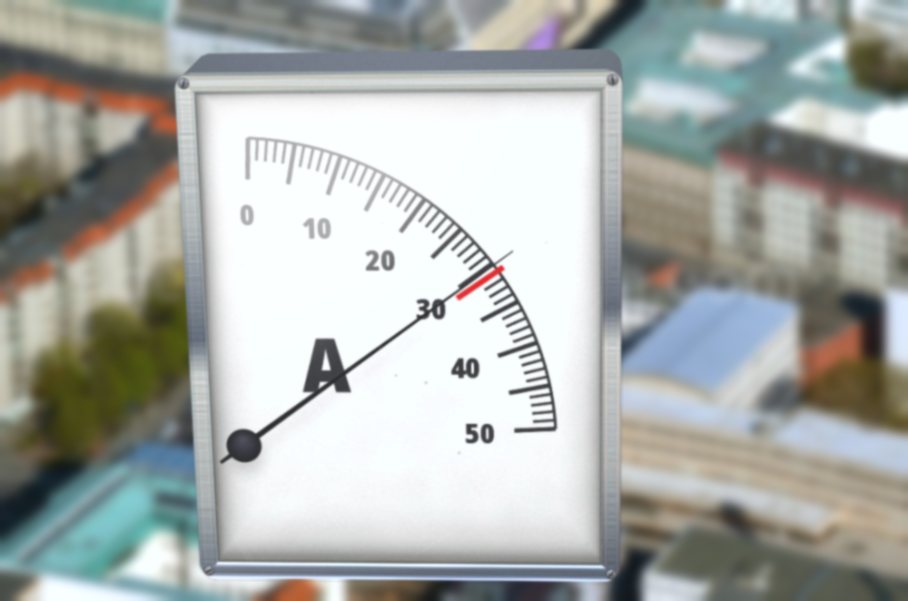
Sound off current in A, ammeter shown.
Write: 30 A
